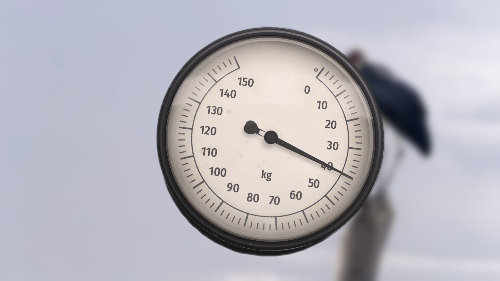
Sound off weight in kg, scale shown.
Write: 40 kg
